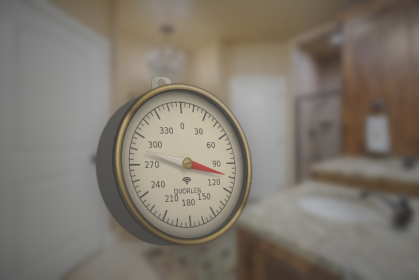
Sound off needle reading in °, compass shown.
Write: 105 °
